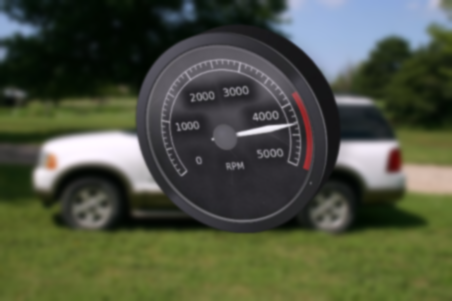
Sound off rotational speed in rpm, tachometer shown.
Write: 4300 rpm
